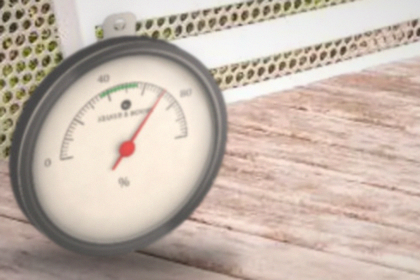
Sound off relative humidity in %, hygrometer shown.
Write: 70 %
